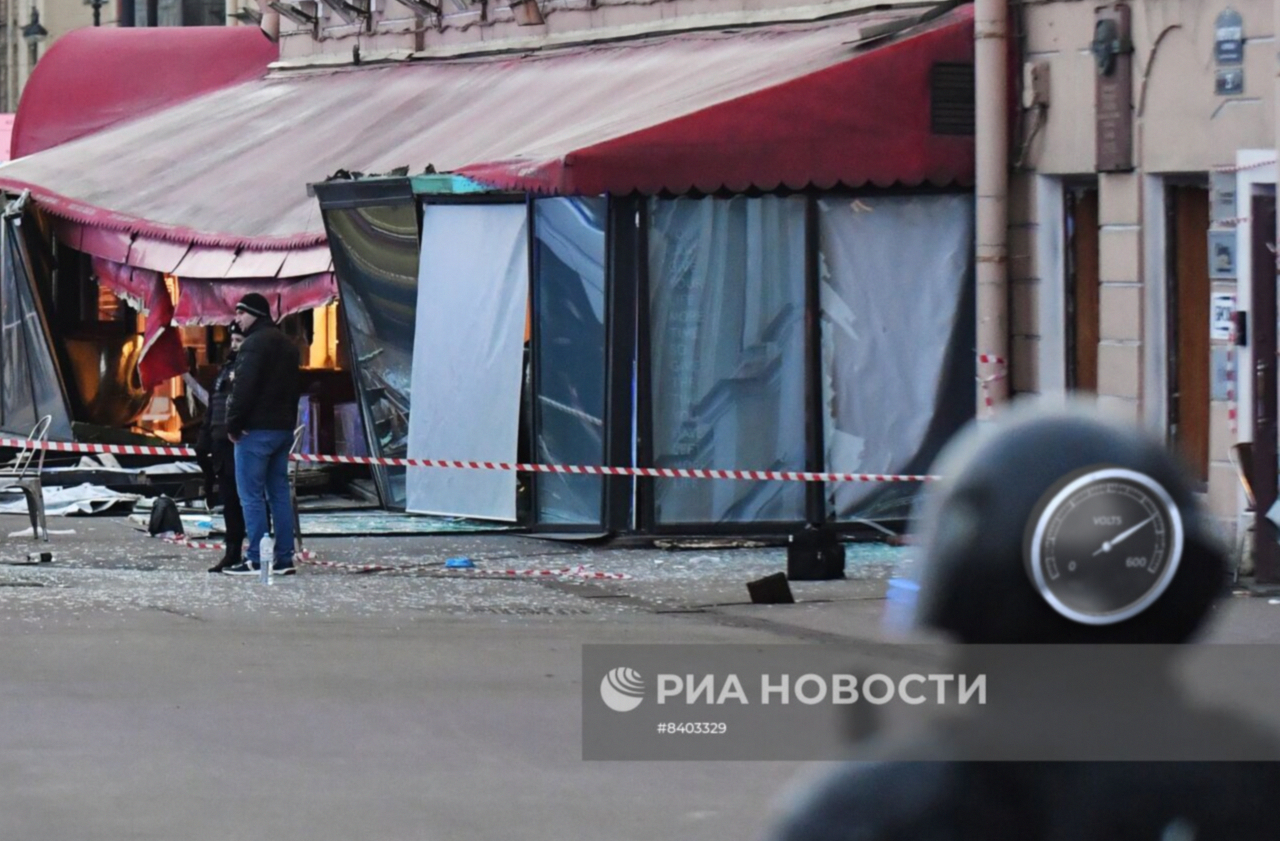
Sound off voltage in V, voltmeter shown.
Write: 450 V
